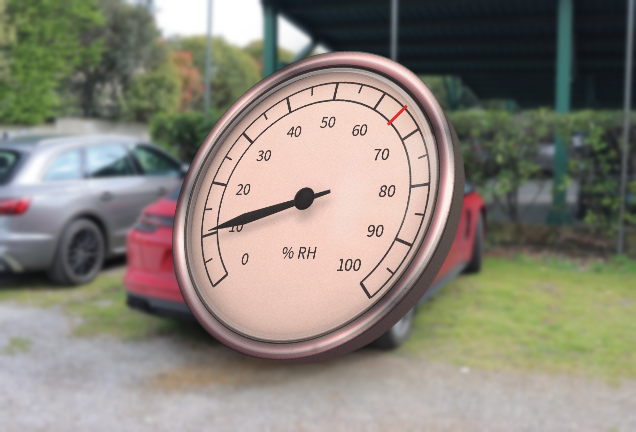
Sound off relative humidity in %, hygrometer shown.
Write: 10 %
